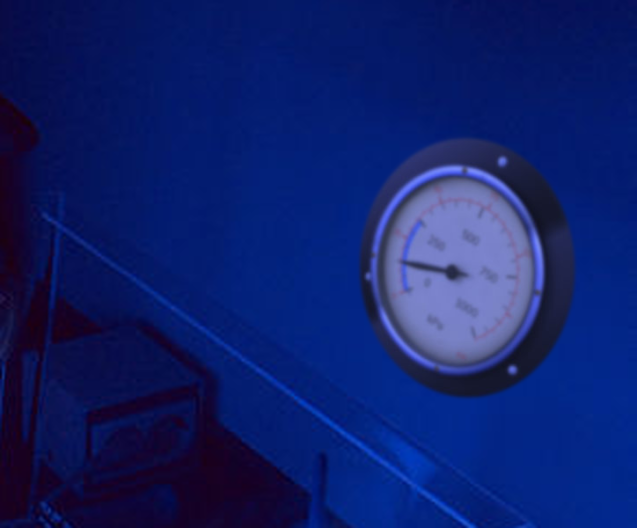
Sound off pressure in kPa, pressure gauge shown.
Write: 100 kPa
